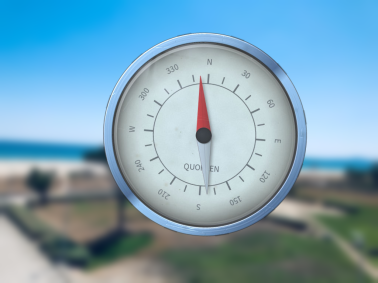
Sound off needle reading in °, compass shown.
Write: 352.5 °
